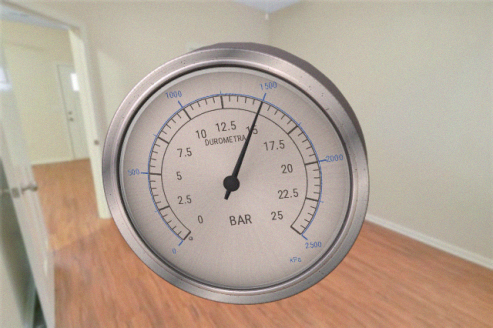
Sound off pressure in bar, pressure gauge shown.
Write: 15 bar
